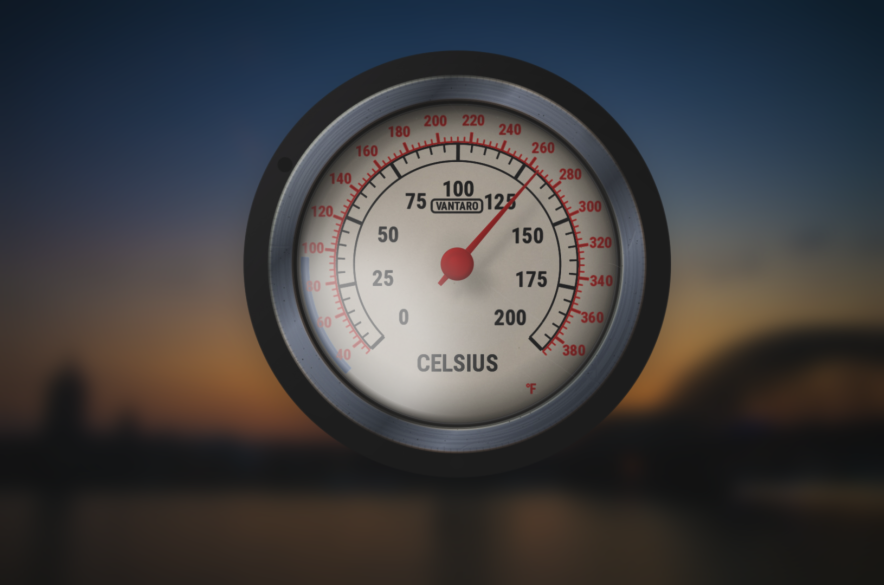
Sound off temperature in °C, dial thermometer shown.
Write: 130 °C
